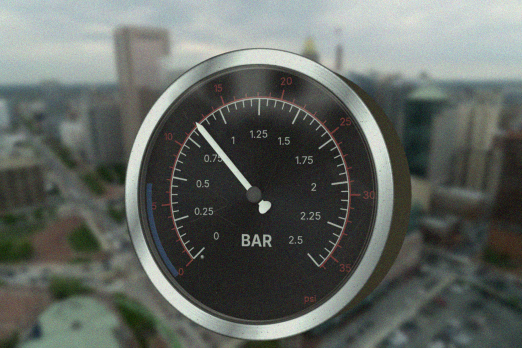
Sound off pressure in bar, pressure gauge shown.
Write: 0.85 bar
